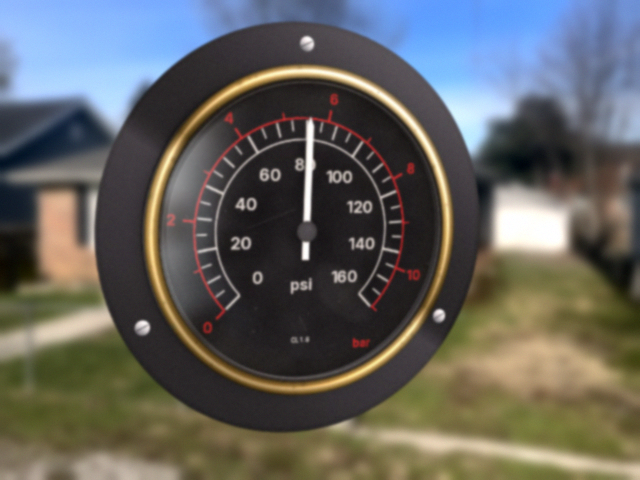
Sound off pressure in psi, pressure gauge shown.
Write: 80 psi
